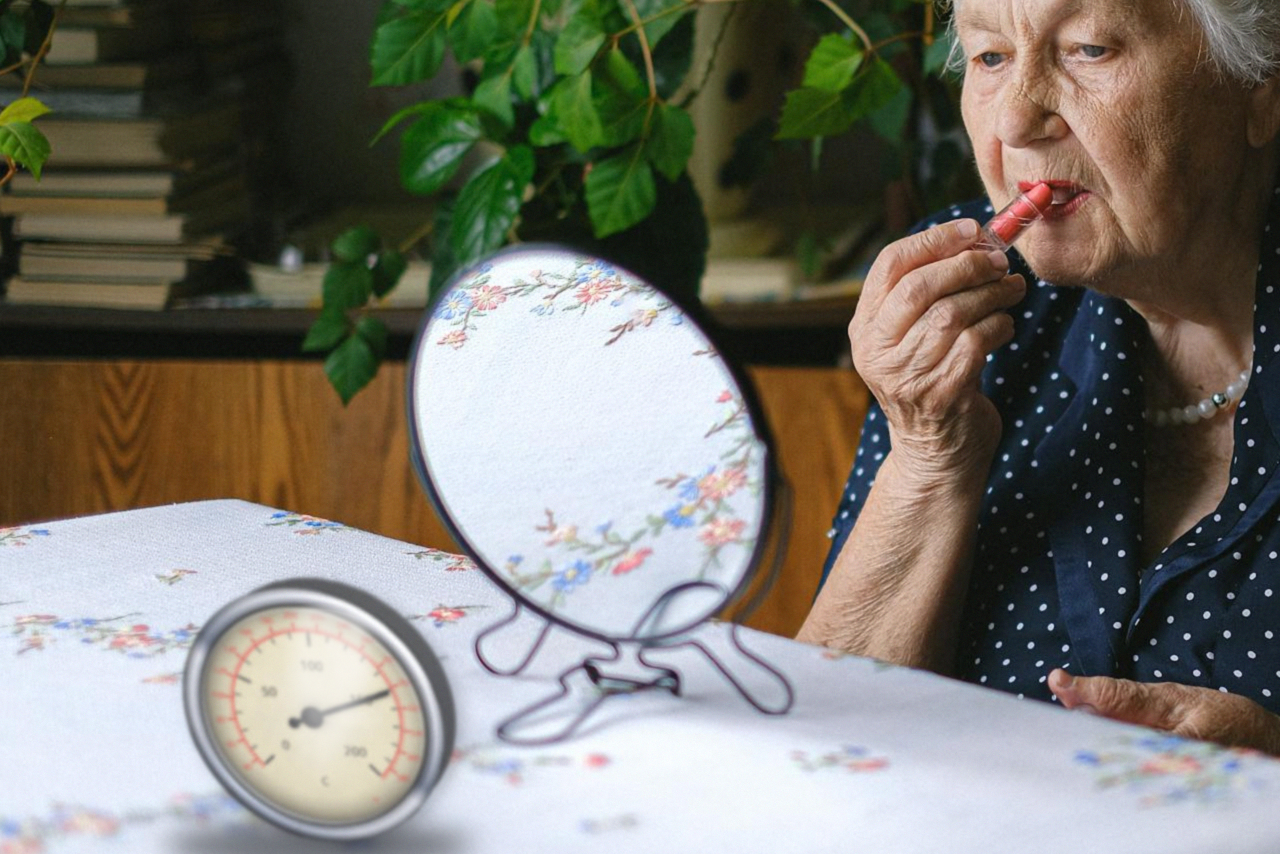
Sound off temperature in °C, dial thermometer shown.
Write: 150 °C
